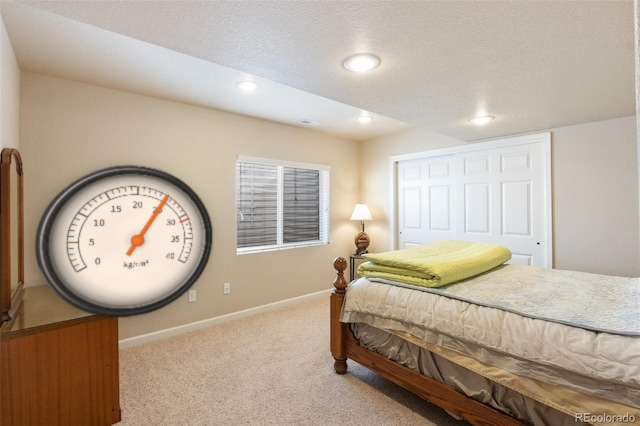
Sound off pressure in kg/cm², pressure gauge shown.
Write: 25 kg/cm²
